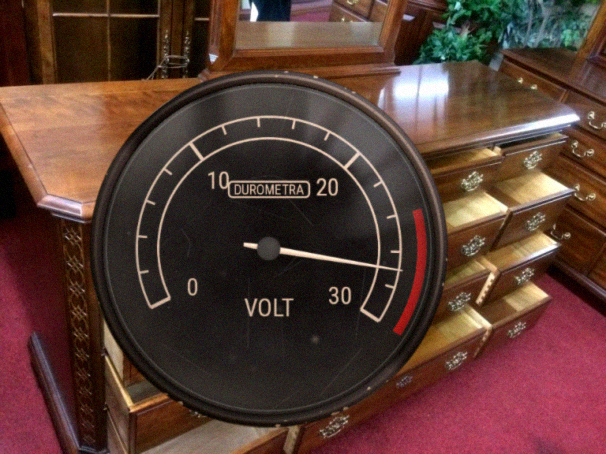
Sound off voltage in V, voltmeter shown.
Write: 27 V
